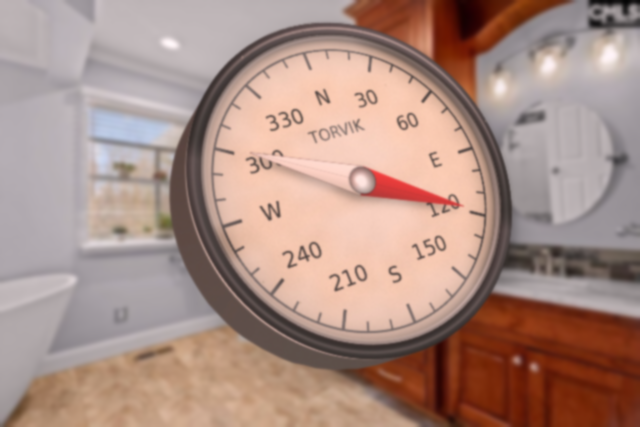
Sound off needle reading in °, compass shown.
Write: 120 °
